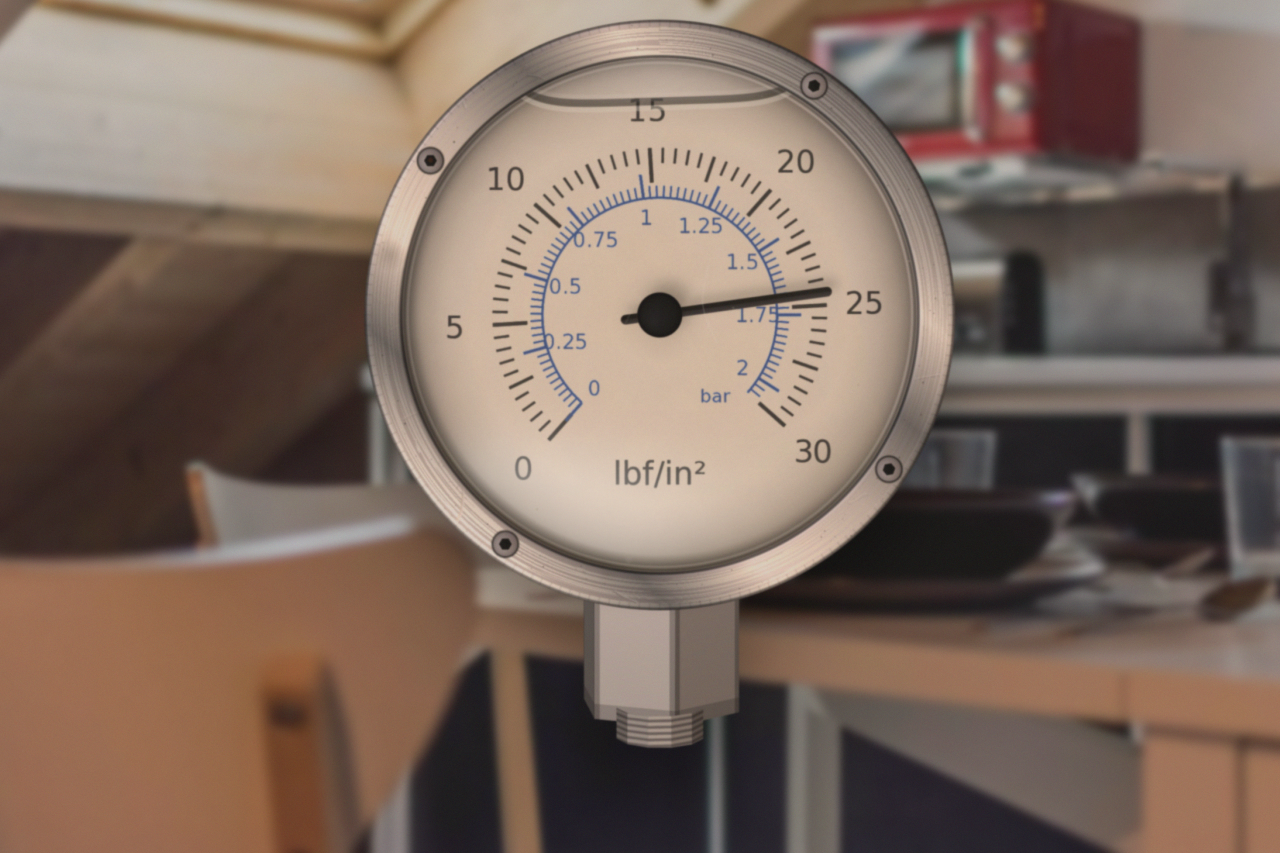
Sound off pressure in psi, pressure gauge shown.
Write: 24.5 psi
